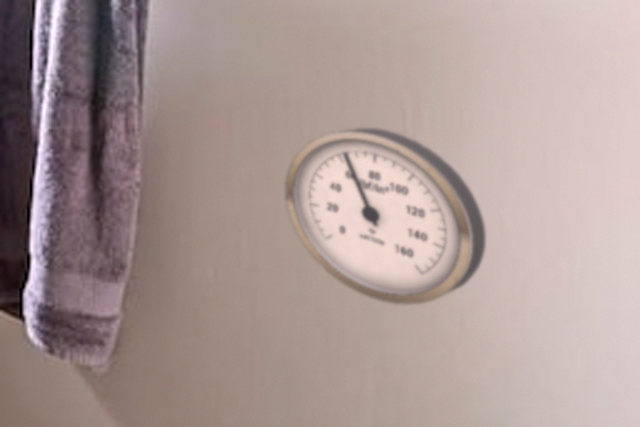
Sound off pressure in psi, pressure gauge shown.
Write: 65 psi
